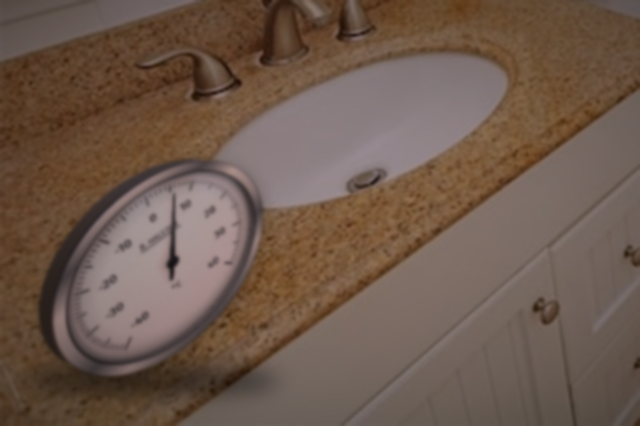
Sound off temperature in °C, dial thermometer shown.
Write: 5 °C
